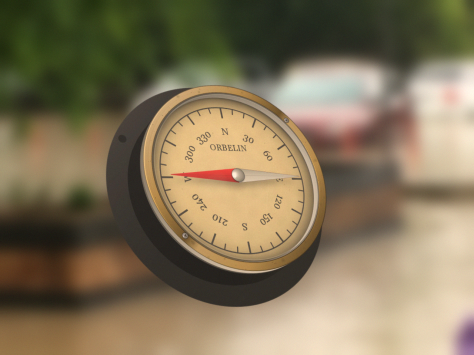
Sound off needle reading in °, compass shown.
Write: 270 °
